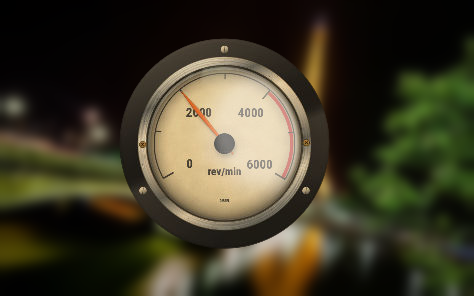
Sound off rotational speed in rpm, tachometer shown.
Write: 2000 rpm
